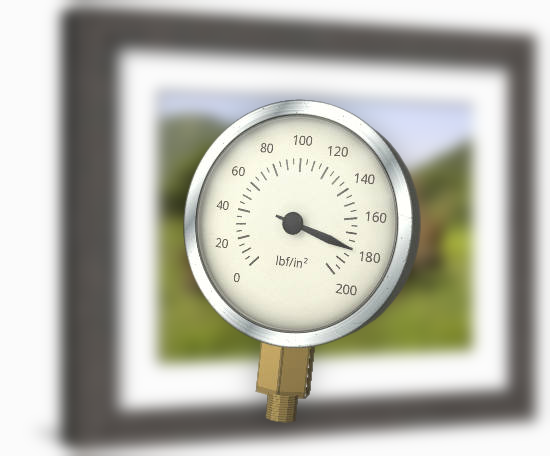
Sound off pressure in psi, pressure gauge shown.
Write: 180 psi
